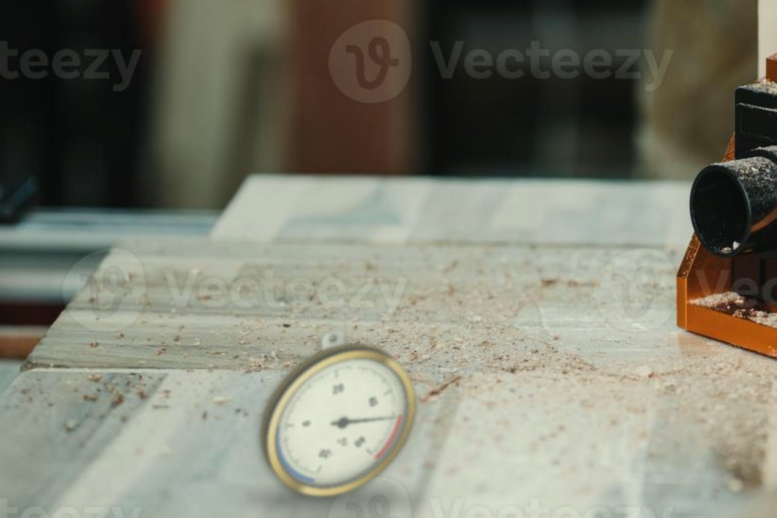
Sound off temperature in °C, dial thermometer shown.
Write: 48 °C
